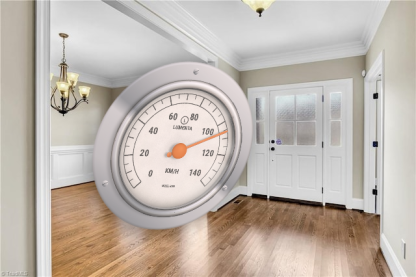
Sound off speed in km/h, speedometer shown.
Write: 105 km/h
